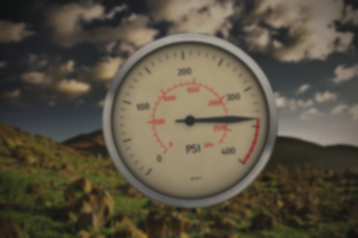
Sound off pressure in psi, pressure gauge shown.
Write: 340 psi
